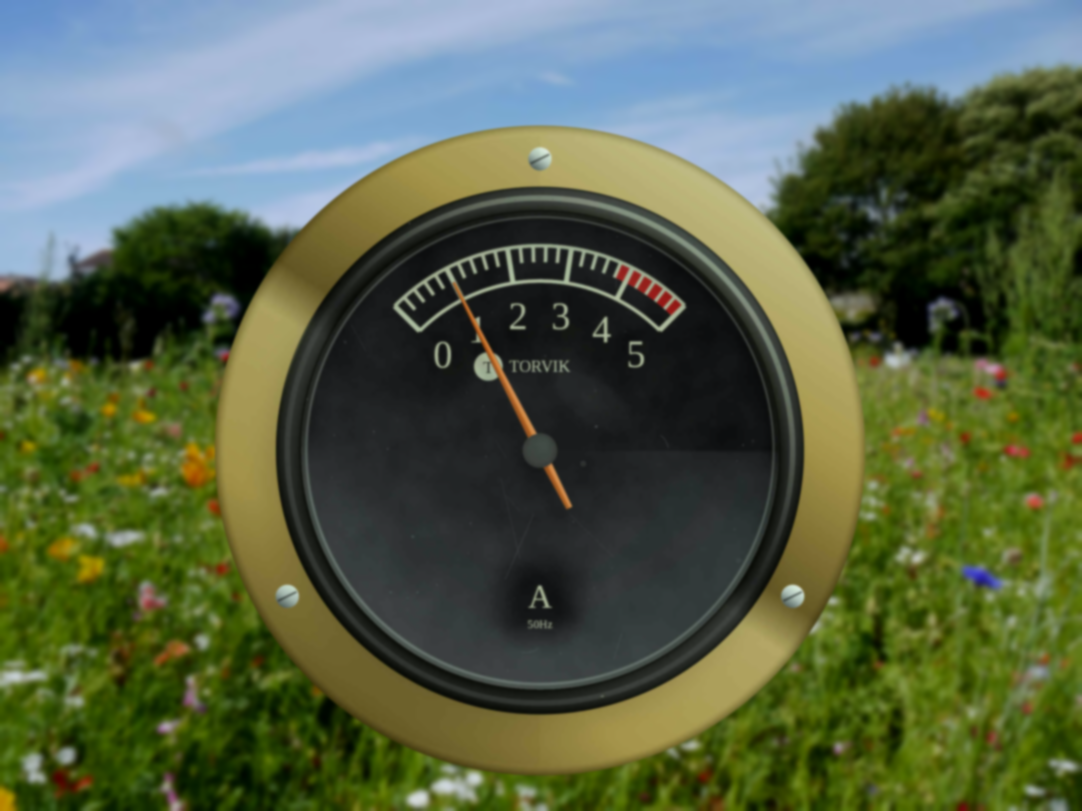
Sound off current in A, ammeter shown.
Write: 1 A
